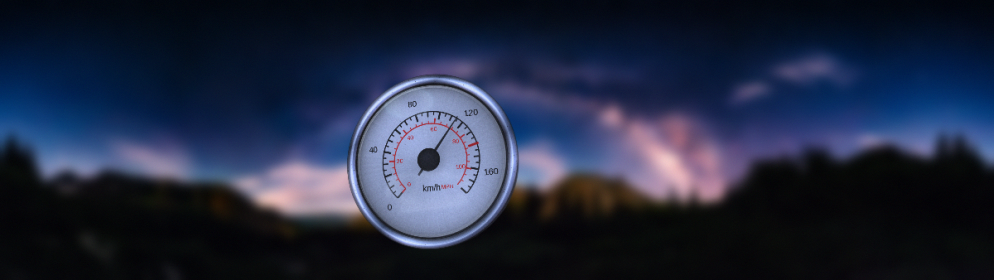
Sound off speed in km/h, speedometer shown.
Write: 115 km/h
